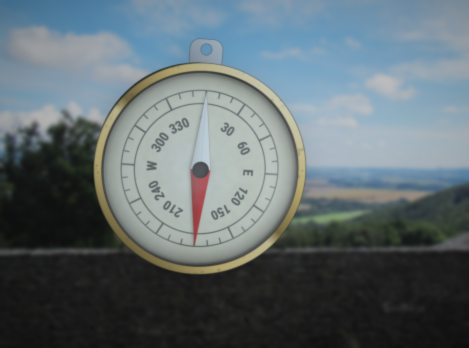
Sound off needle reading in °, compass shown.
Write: 180 °
